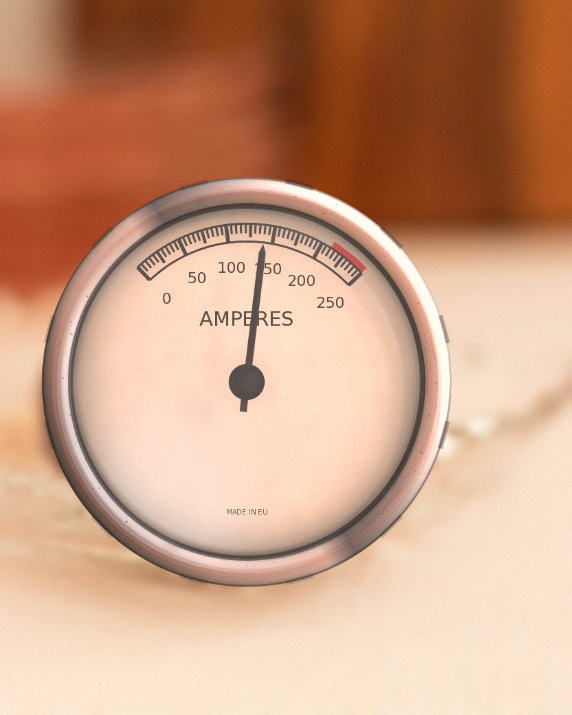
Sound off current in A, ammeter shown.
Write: 140 A
